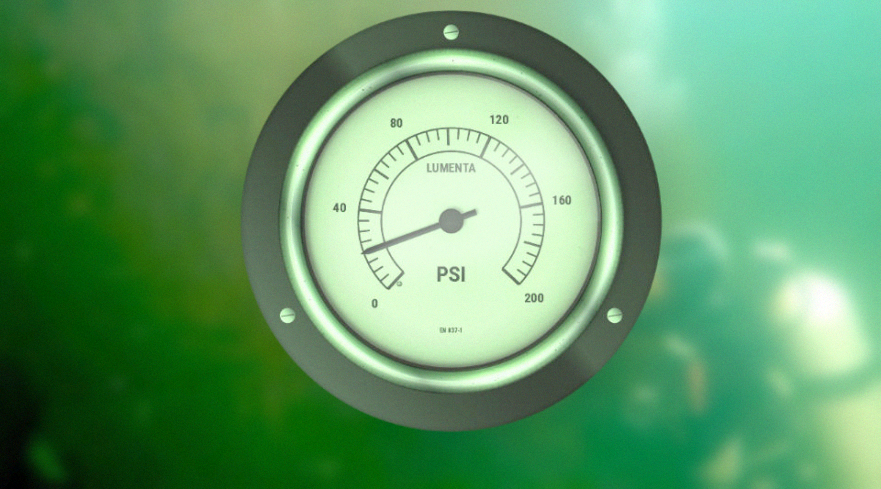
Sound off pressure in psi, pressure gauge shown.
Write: 20 psi
